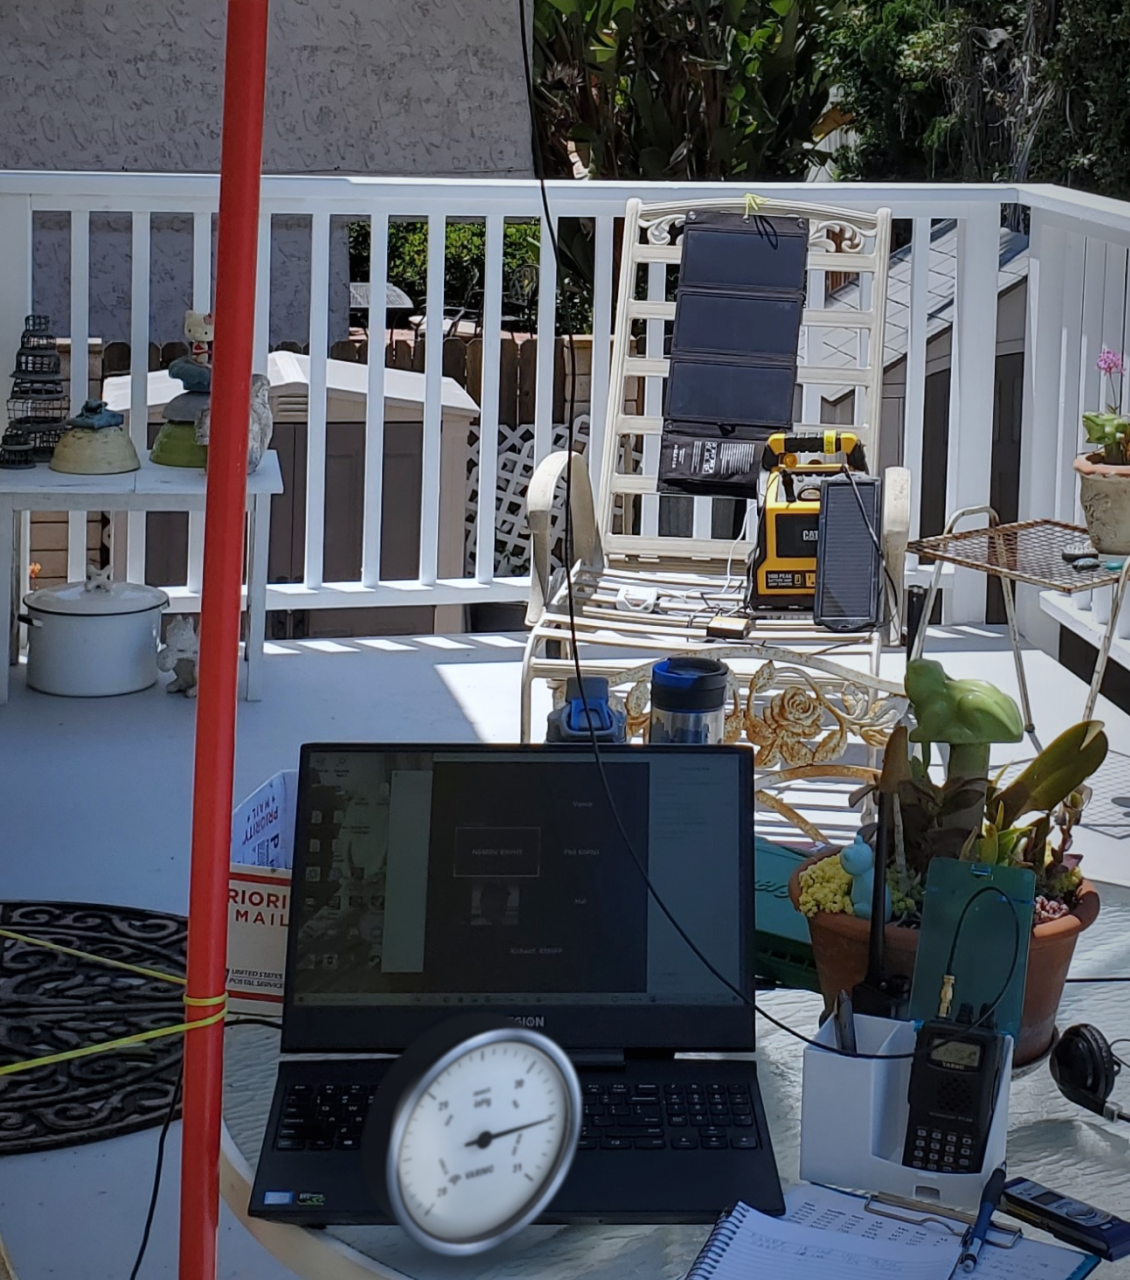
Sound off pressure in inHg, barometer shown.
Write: 30.5 inHg
